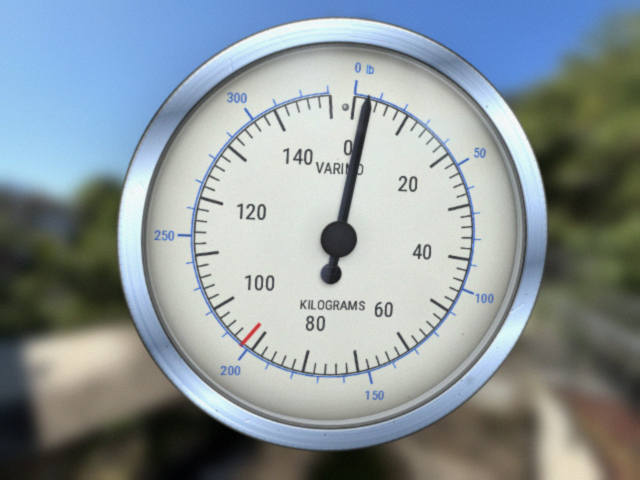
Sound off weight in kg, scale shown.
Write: 2 kg
